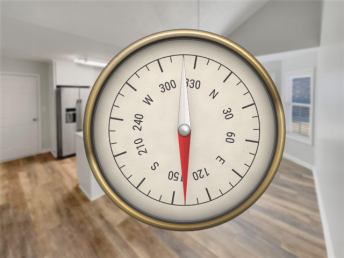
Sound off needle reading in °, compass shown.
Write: 140 °
